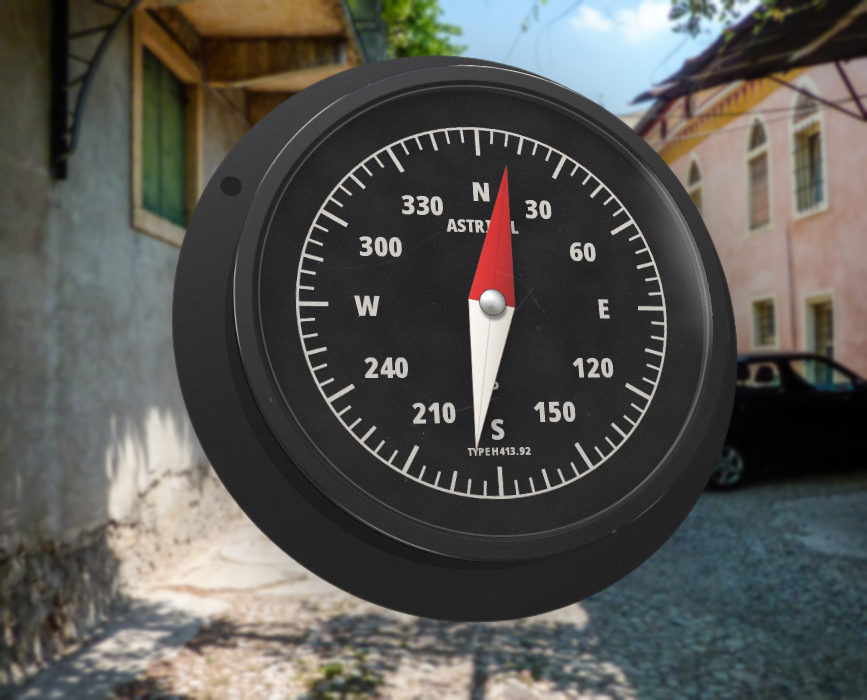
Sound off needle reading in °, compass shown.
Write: 10 °
